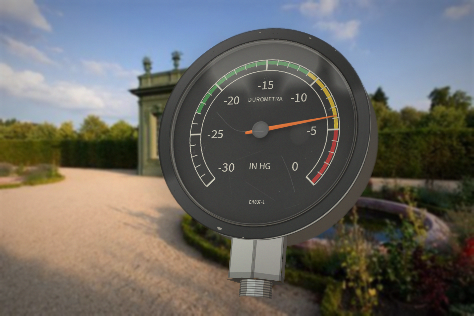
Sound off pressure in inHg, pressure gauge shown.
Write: -6 inHg
